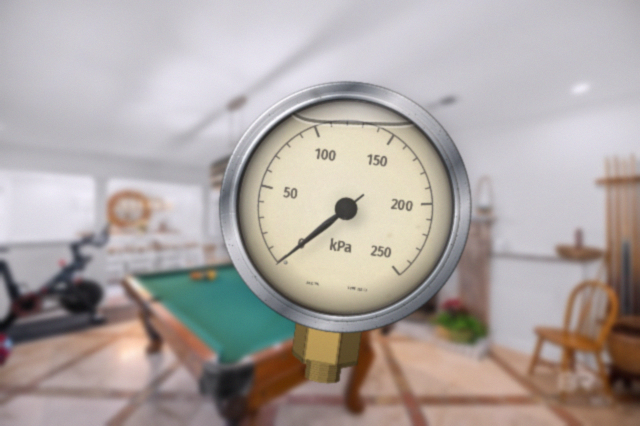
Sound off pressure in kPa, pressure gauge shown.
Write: 0 kPa
